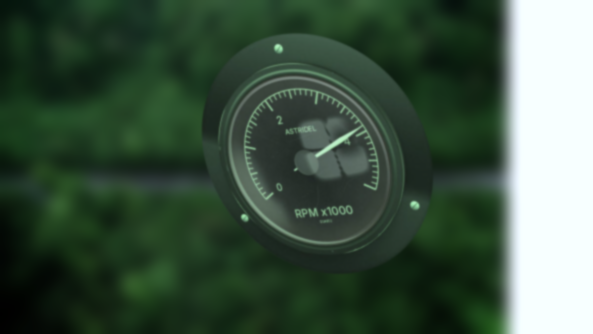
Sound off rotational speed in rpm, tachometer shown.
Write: 3900 rpm
